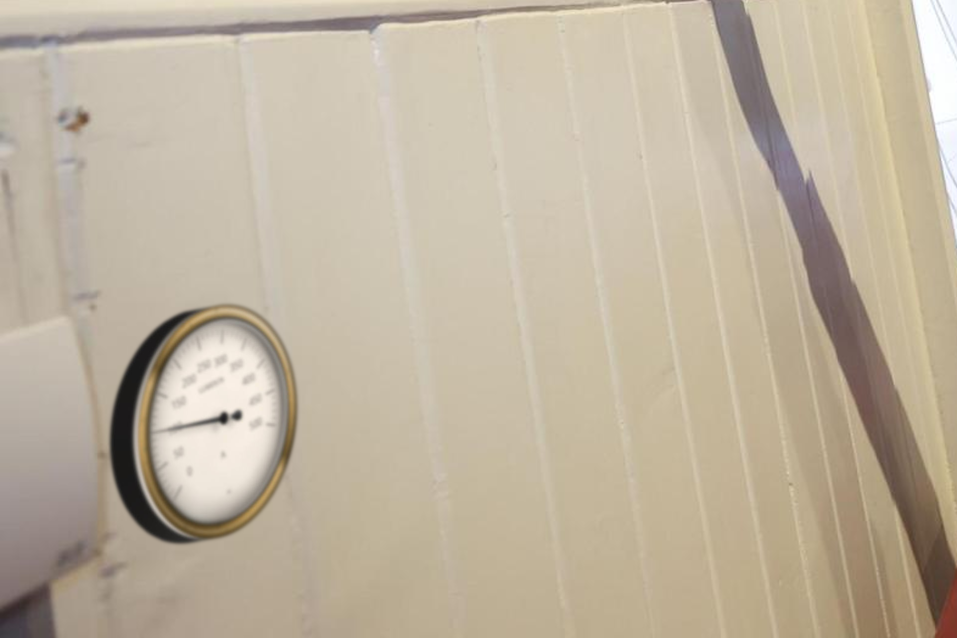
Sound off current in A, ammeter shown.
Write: 100 A
